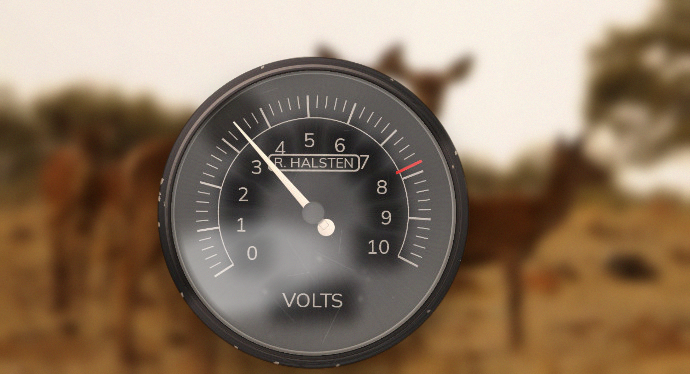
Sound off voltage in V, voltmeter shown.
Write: 3.4 V
